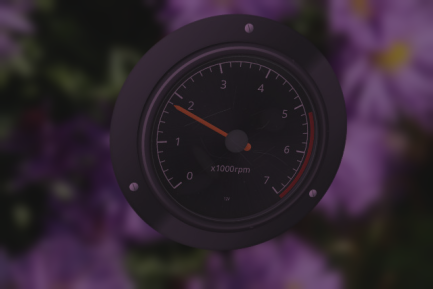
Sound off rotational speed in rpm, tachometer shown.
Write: 1800 rpm
